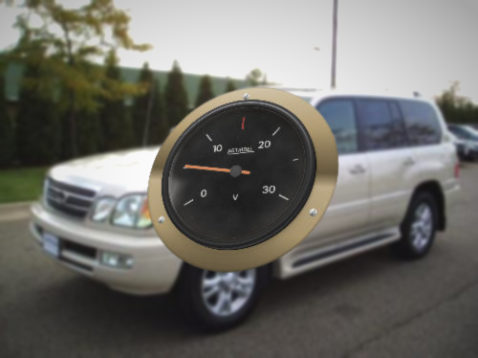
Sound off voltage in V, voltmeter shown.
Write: 5 V
